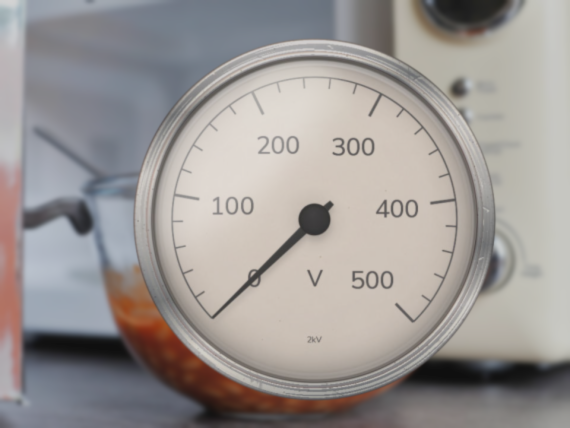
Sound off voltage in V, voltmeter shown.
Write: 0 V
